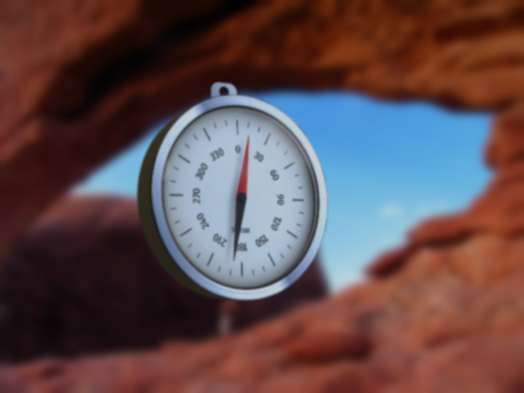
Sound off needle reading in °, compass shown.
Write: 10 °
